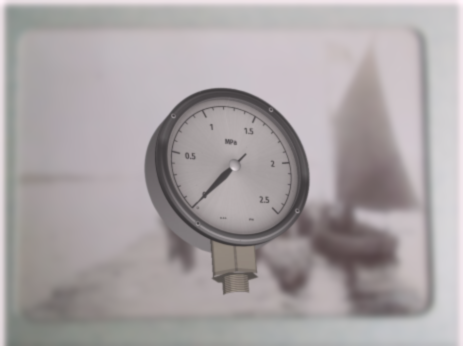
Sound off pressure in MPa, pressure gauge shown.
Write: 0 MPa
